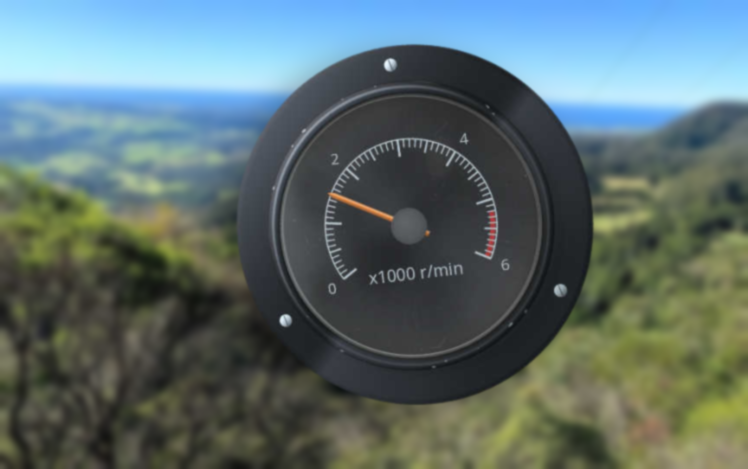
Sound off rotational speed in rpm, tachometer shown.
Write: 1500 rpm
